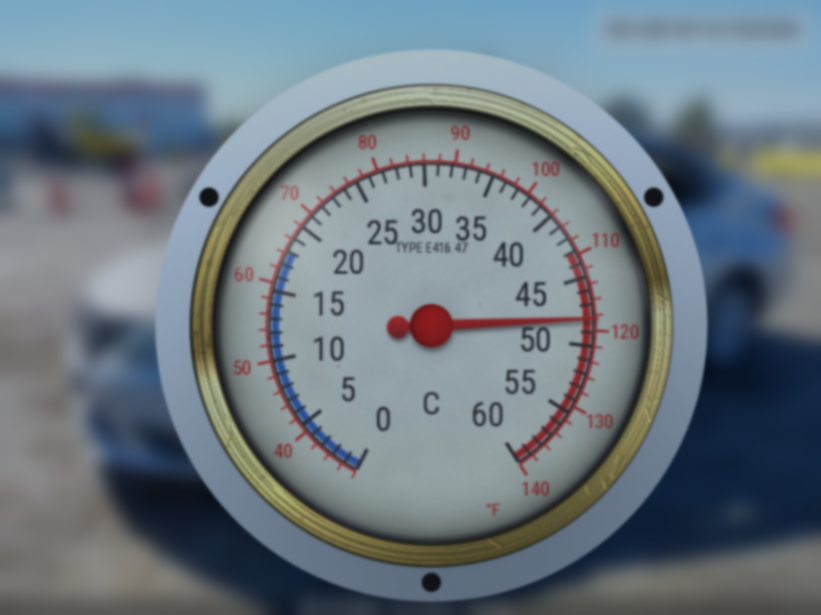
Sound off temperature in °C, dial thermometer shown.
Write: 48 °C
